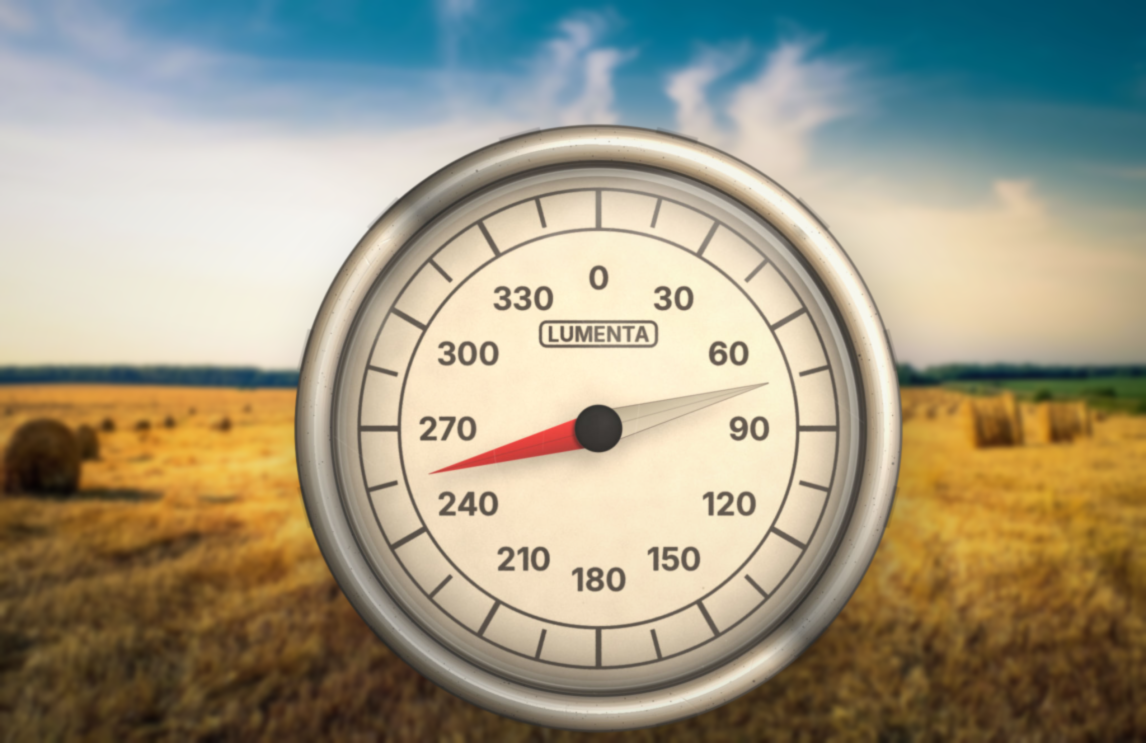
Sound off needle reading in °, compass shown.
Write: 255 °
